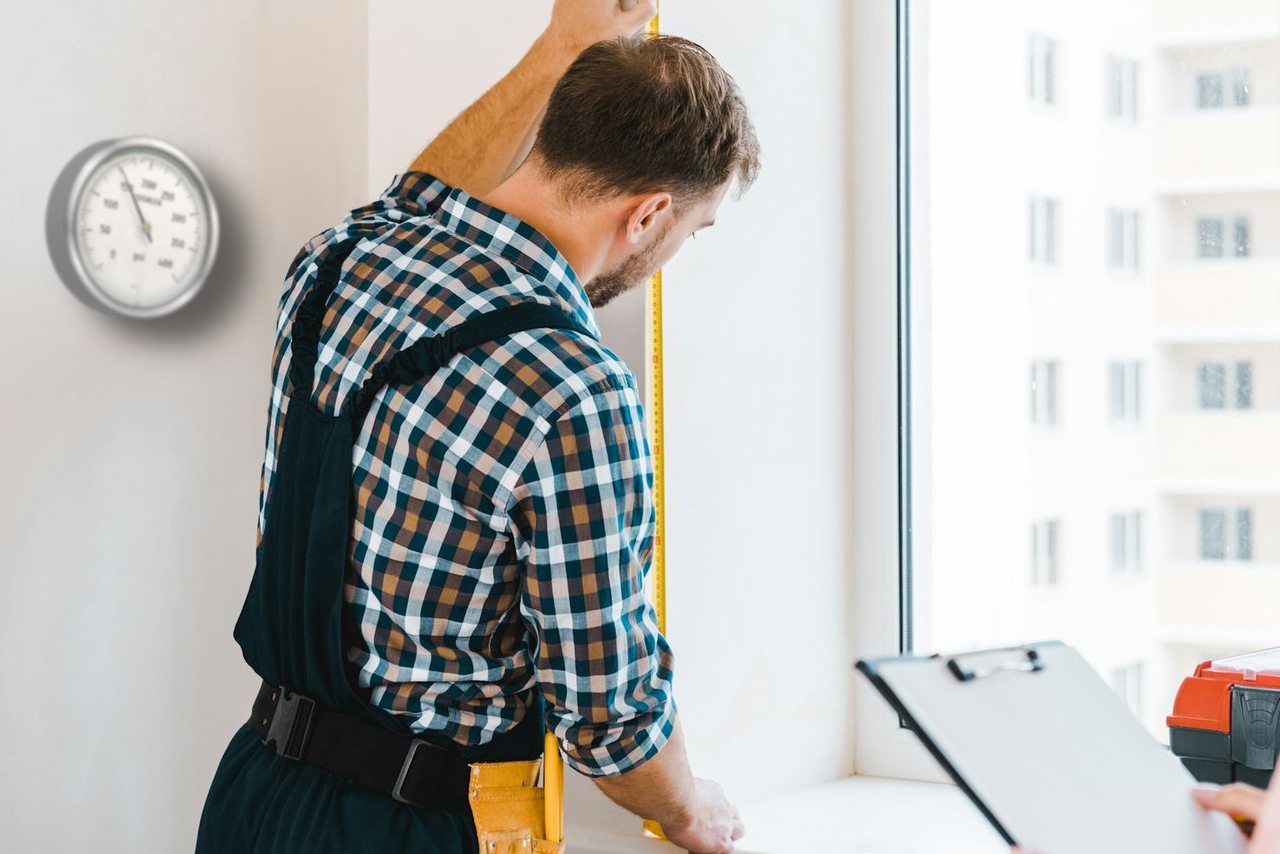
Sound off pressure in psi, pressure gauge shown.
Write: 150 psi
